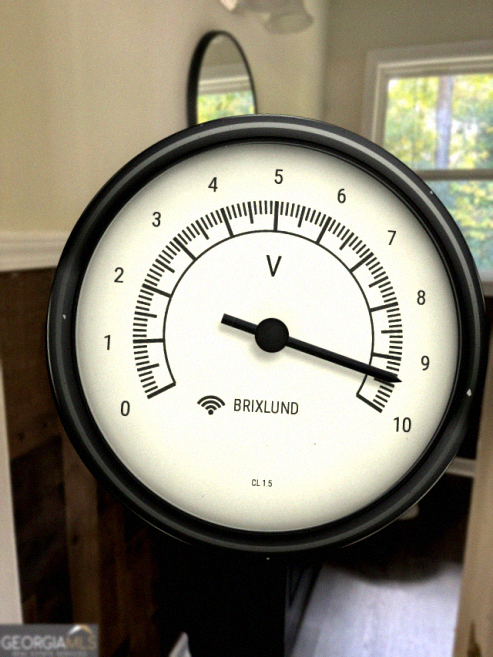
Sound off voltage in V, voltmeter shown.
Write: 9.4 V
